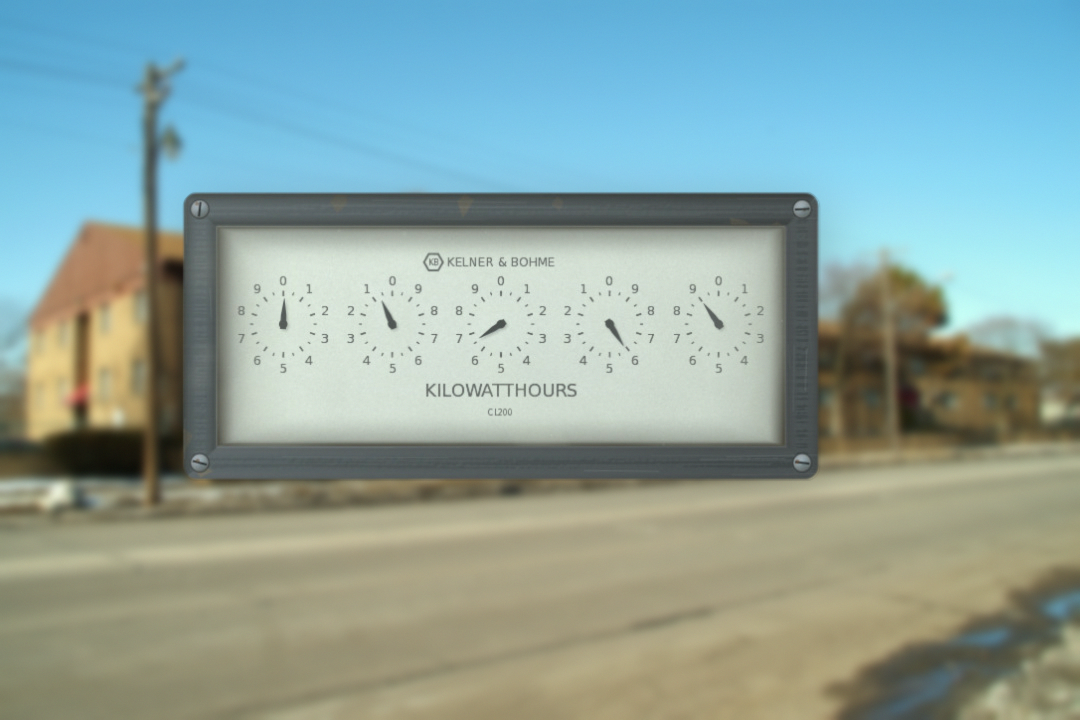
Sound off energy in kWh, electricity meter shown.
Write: 659 kWh
